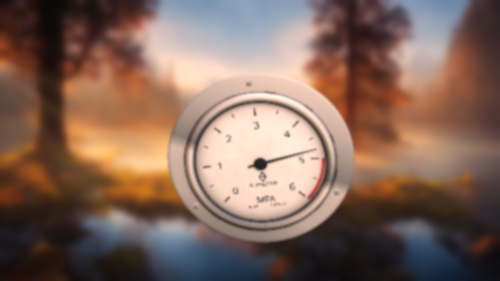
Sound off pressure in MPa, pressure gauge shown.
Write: 4.75 MPa
